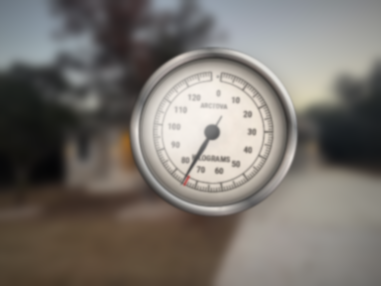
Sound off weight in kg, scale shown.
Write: 75 kg
